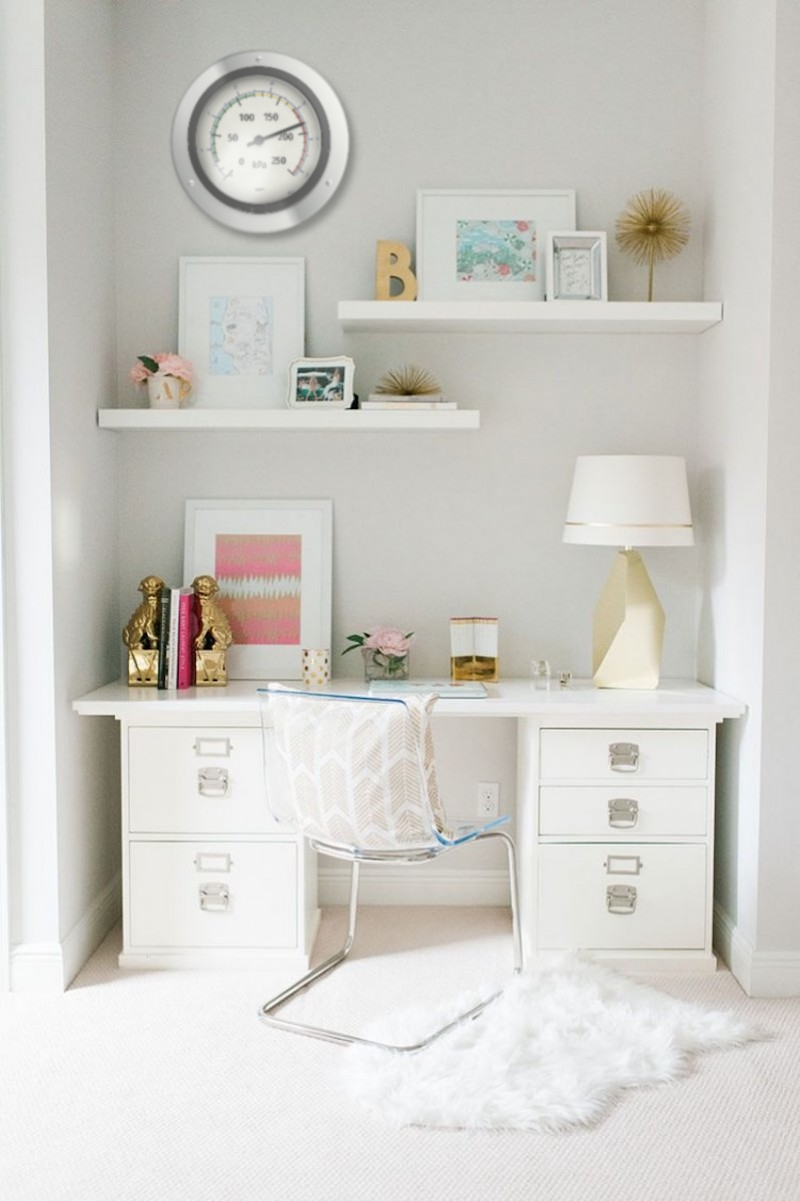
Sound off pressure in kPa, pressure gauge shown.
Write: 190 kPa
